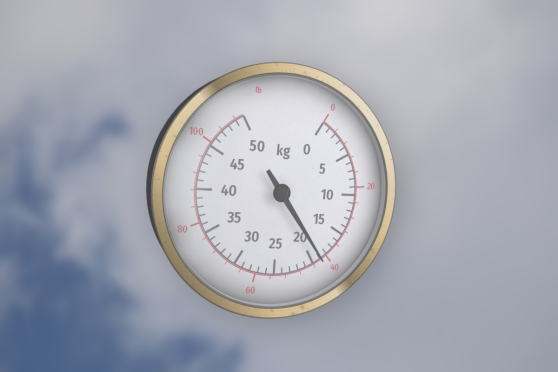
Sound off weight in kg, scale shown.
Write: 19 kg
